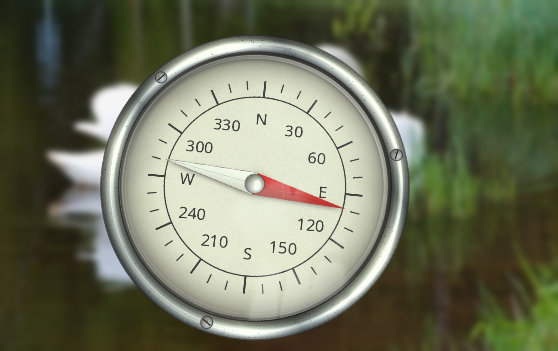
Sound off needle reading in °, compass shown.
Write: 100 °
